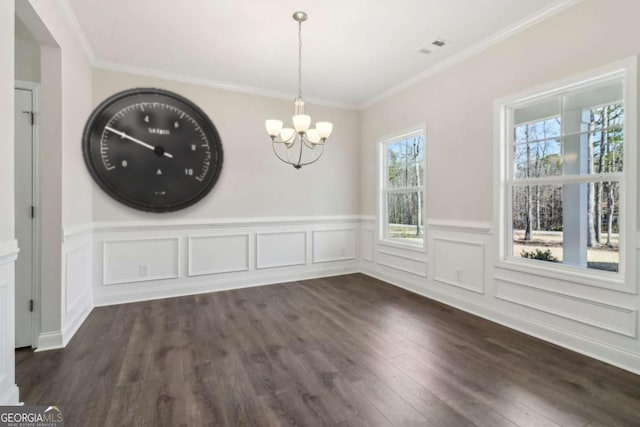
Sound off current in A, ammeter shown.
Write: 2 A
